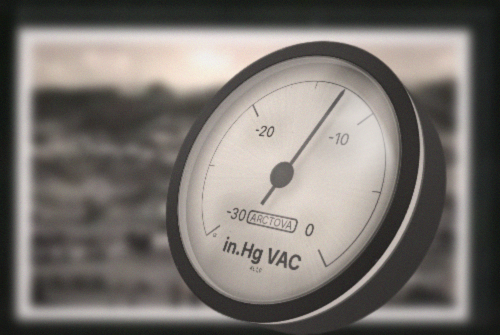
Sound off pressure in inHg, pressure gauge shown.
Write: -12.5 inHg
